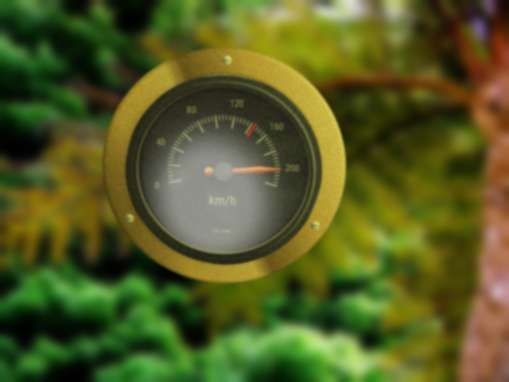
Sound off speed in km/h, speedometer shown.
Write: 200 km/h
